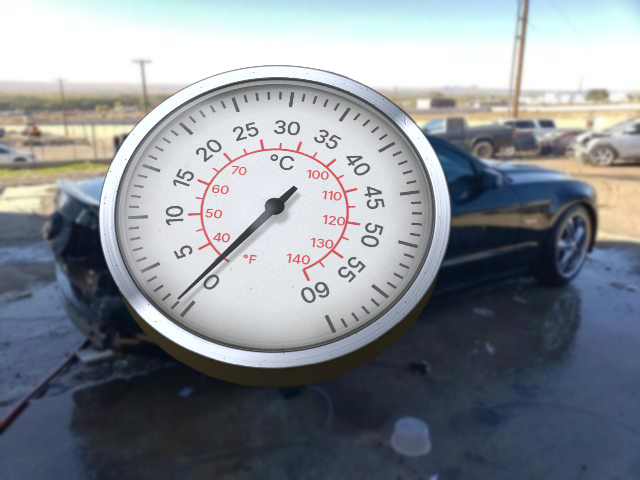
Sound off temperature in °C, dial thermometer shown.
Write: 1 °C
